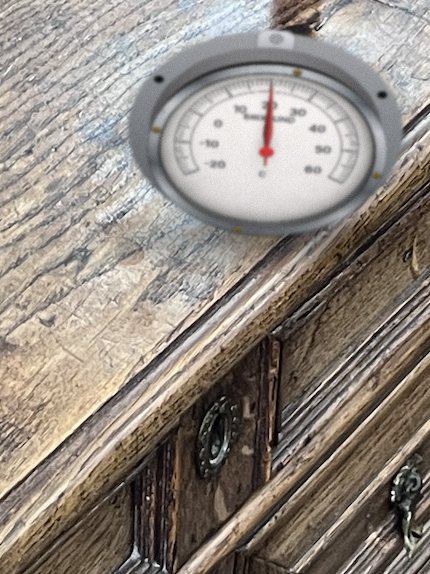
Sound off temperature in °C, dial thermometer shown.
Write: 20 °C
